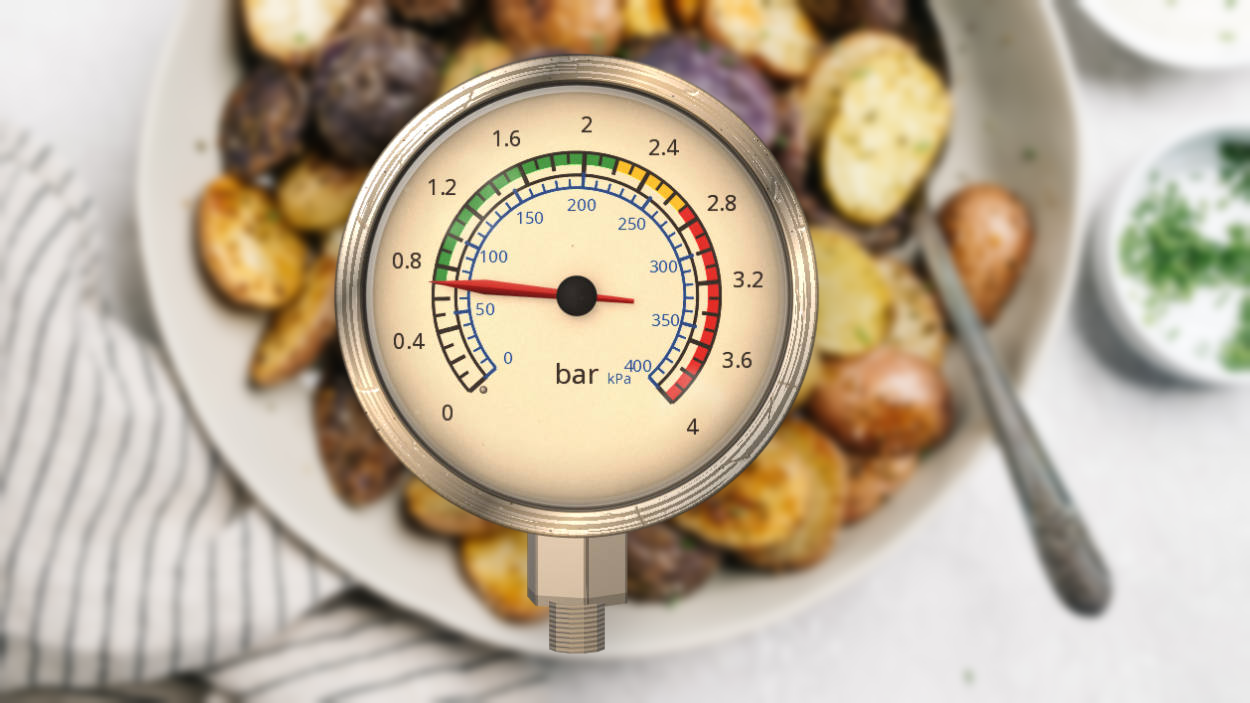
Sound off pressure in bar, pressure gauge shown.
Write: 0.7 bar
